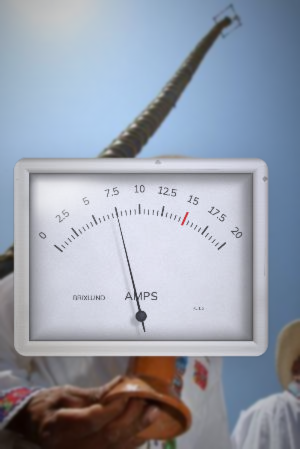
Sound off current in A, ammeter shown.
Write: 7.5 A
